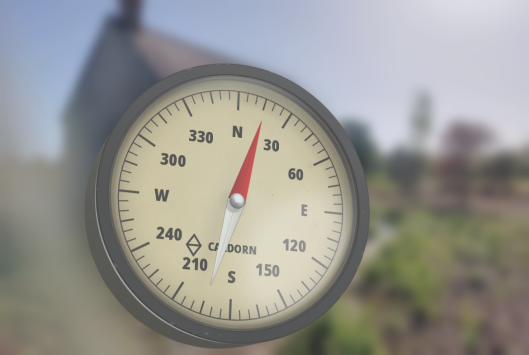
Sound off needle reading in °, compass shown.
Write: 15 °
